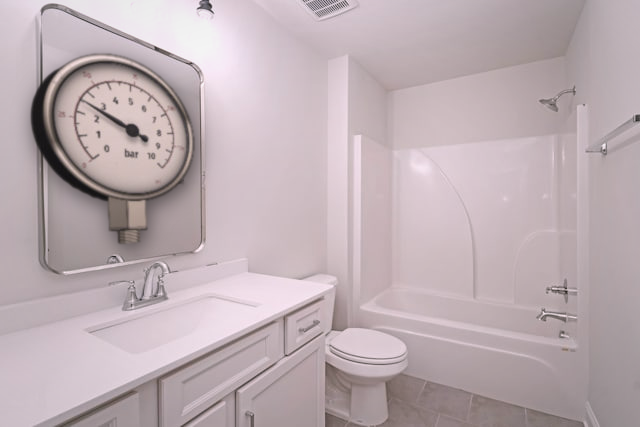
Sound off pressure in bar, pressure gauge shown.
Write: 2.5 bar
